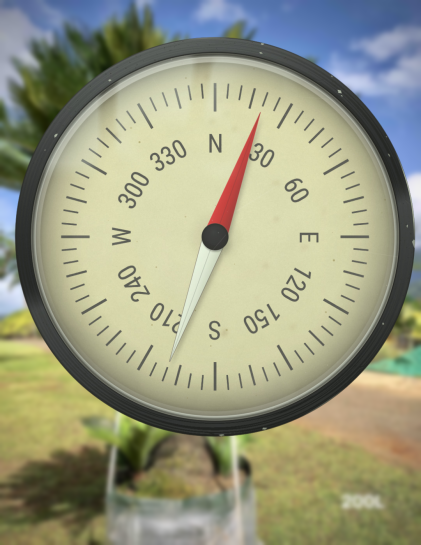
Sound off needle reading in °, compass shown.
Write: 20 °
